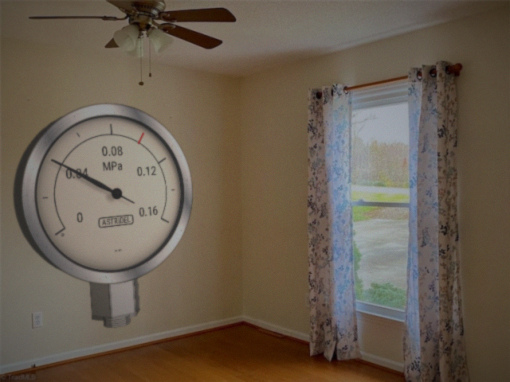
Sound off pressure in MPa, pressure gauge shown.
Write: 0.04 MPa
